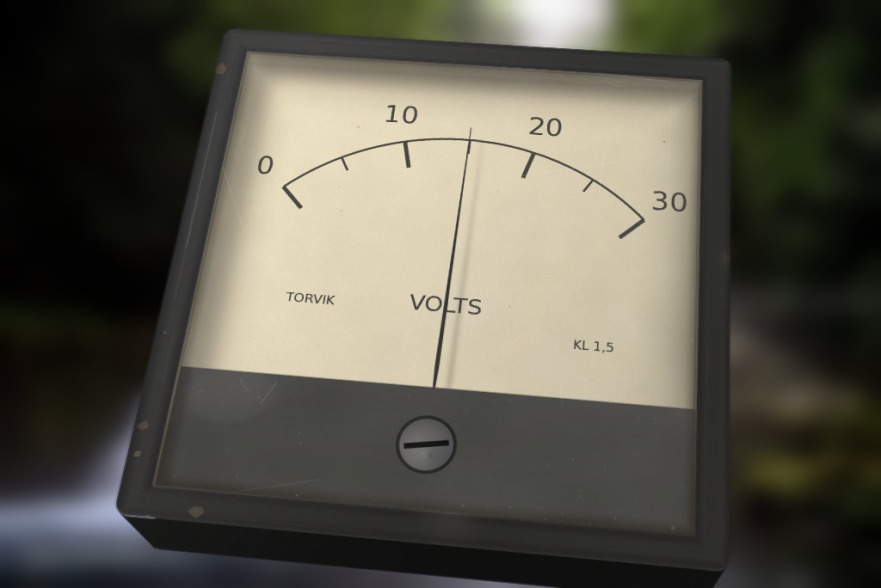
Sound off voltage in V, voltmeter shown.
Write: 15 V
